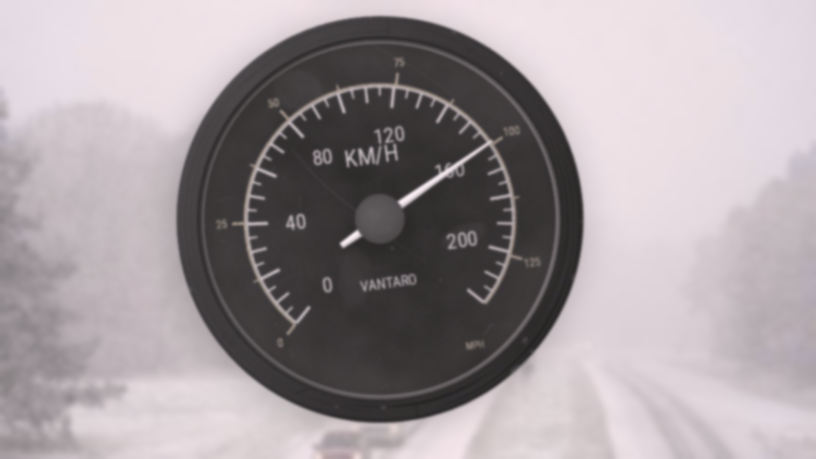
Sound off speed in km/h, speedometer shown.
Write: 160 km/h
